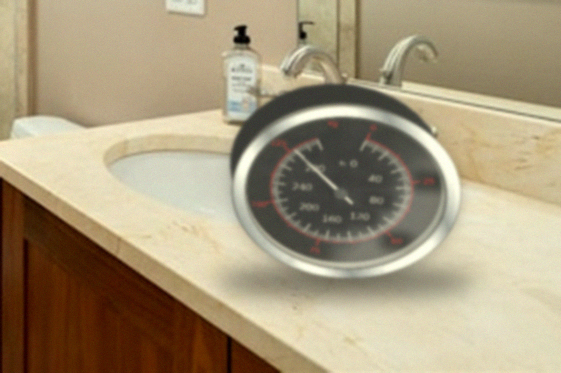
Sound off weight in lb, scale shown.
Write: 280 lb
